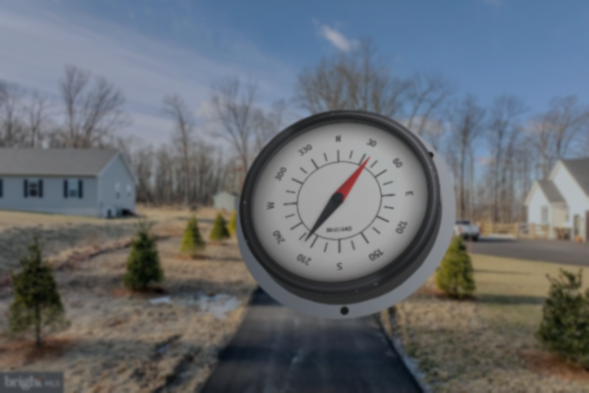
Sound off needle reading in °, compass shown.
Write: 37.5 °
